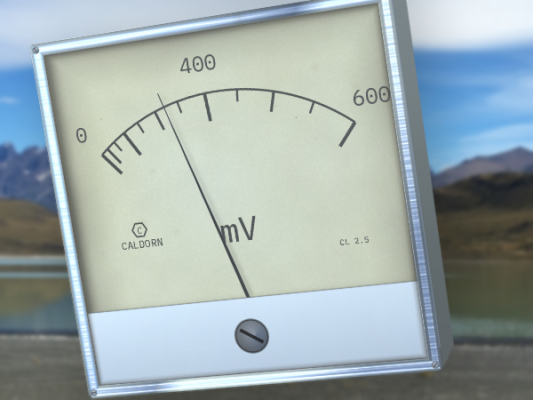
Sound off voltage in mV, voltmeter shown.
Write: 325 mV
